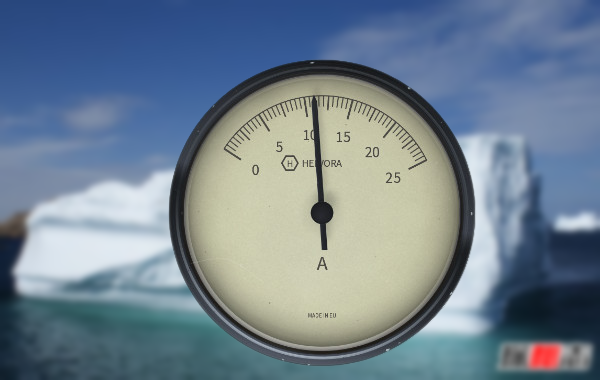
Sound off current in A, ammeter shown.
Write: 11 A
